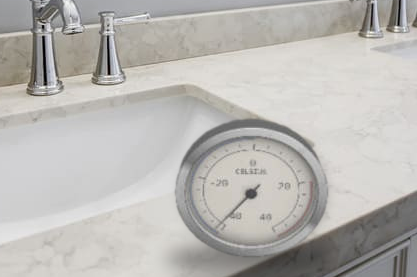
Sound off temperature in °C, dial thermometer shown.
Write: -38 °C
